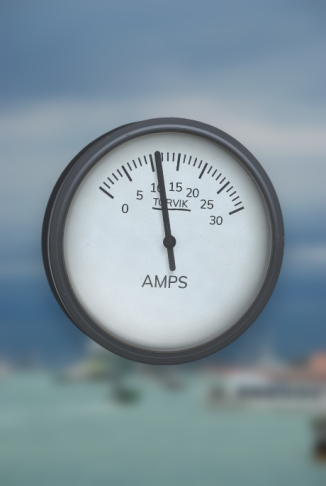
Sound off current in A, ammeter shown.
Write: 11 A
